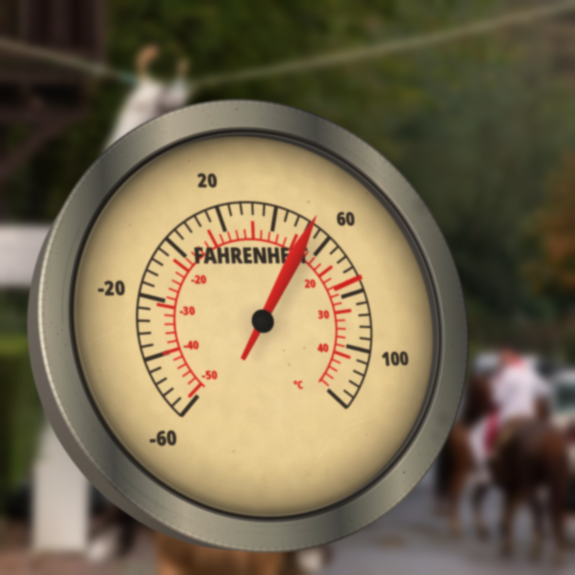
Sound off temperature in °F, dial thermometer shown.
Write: 52 °F
